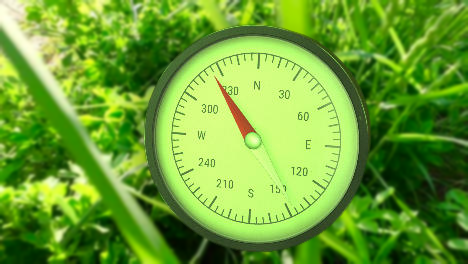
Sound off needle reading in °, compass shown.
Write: 325 °
